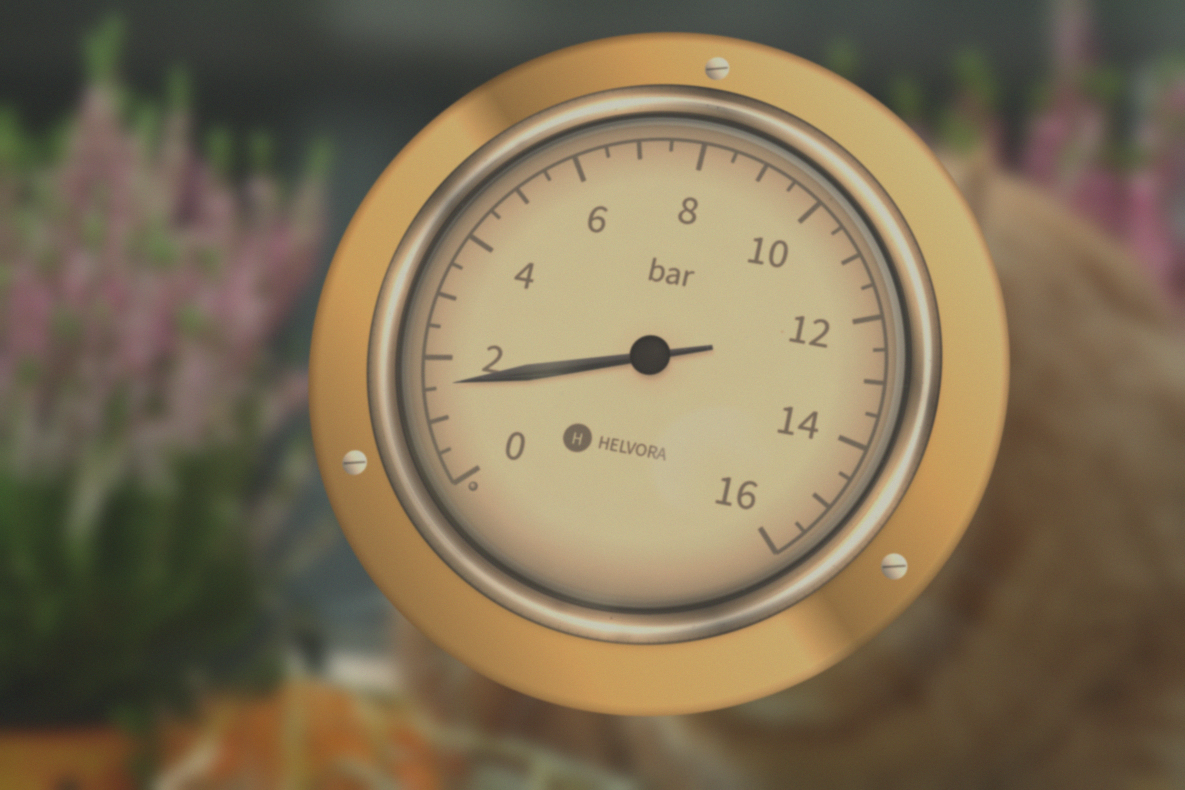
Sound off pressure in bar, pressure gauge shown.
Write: 1.5 bar
